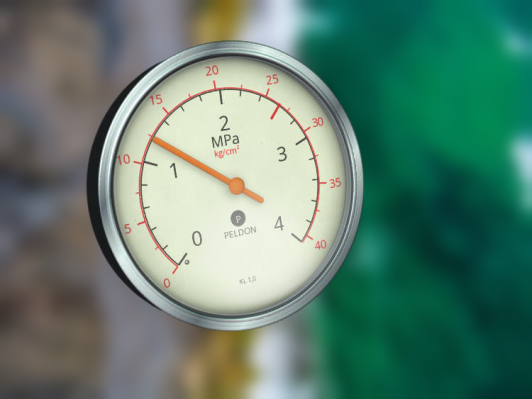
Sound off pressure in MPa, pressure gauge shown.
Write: 1.2 MPa
